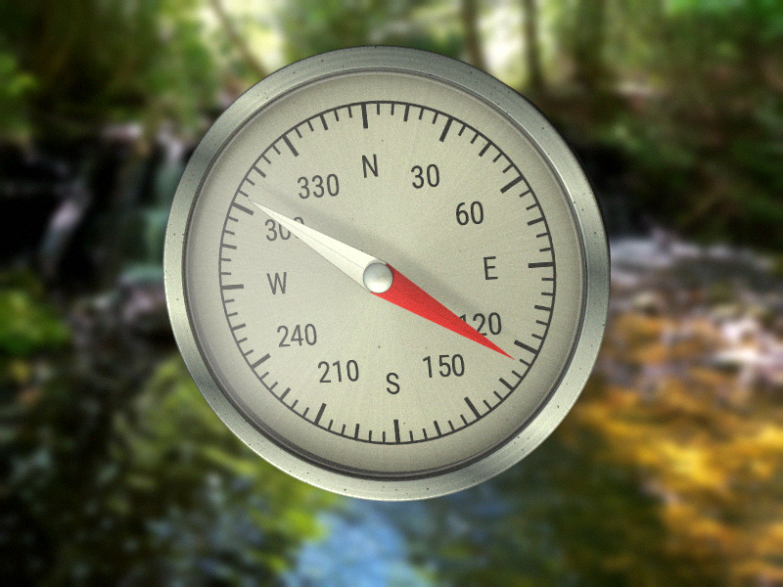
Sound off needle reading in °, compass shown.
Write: 125 °
